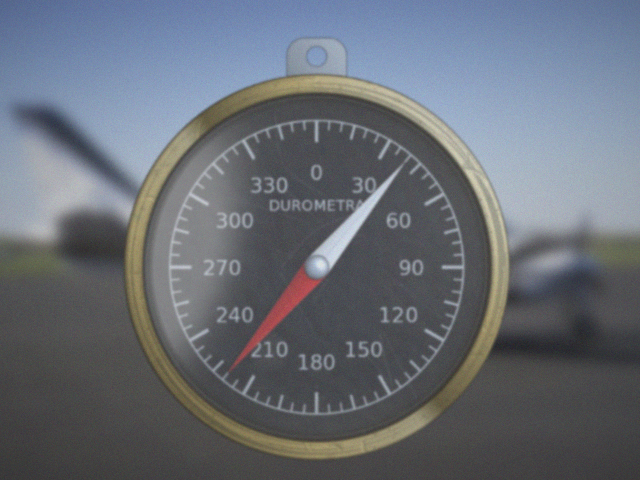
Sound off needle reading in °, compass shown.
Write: 220 °
